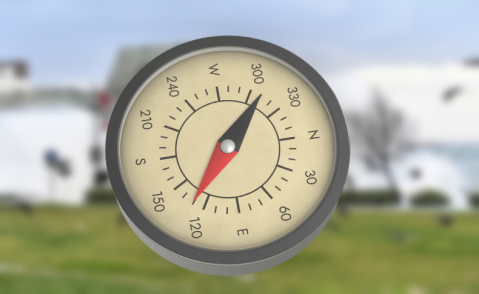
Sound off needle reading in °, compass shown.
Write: 130 °
